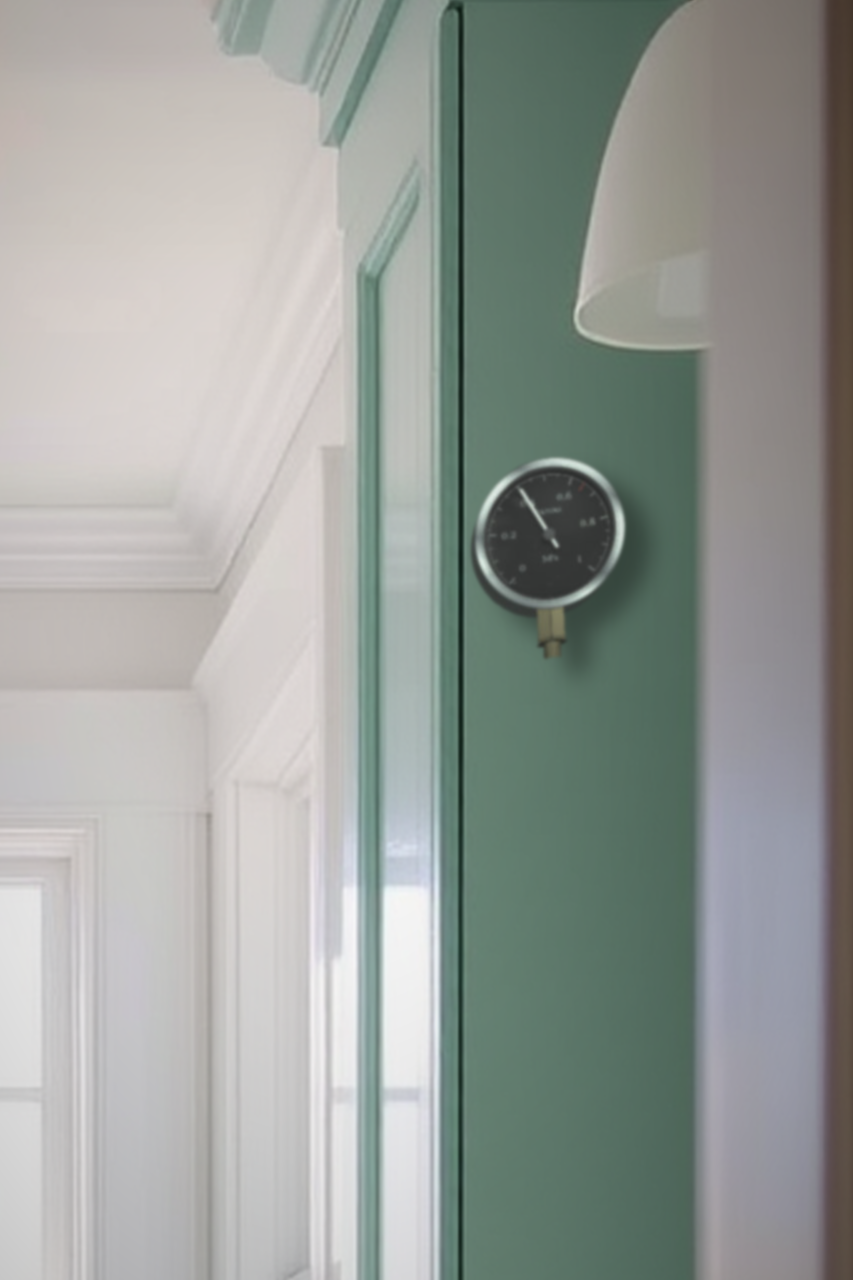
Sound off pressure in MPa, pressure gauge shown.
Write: 0.4 MPa
